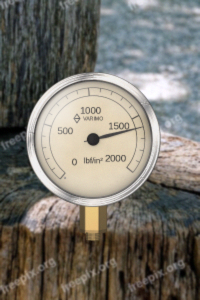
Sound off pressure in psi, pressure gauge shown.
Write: 1600 psi
